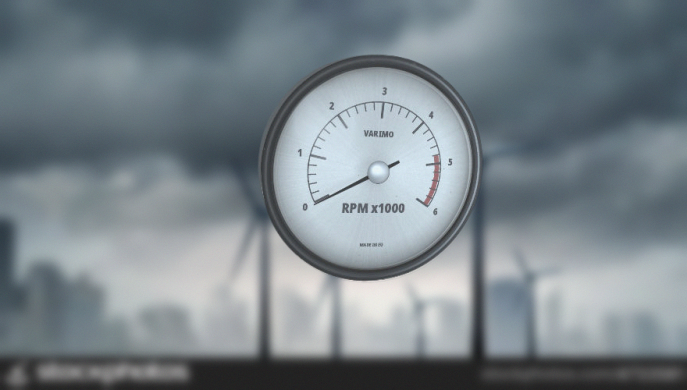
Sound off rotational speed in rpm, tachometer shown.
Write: 0 rpm
